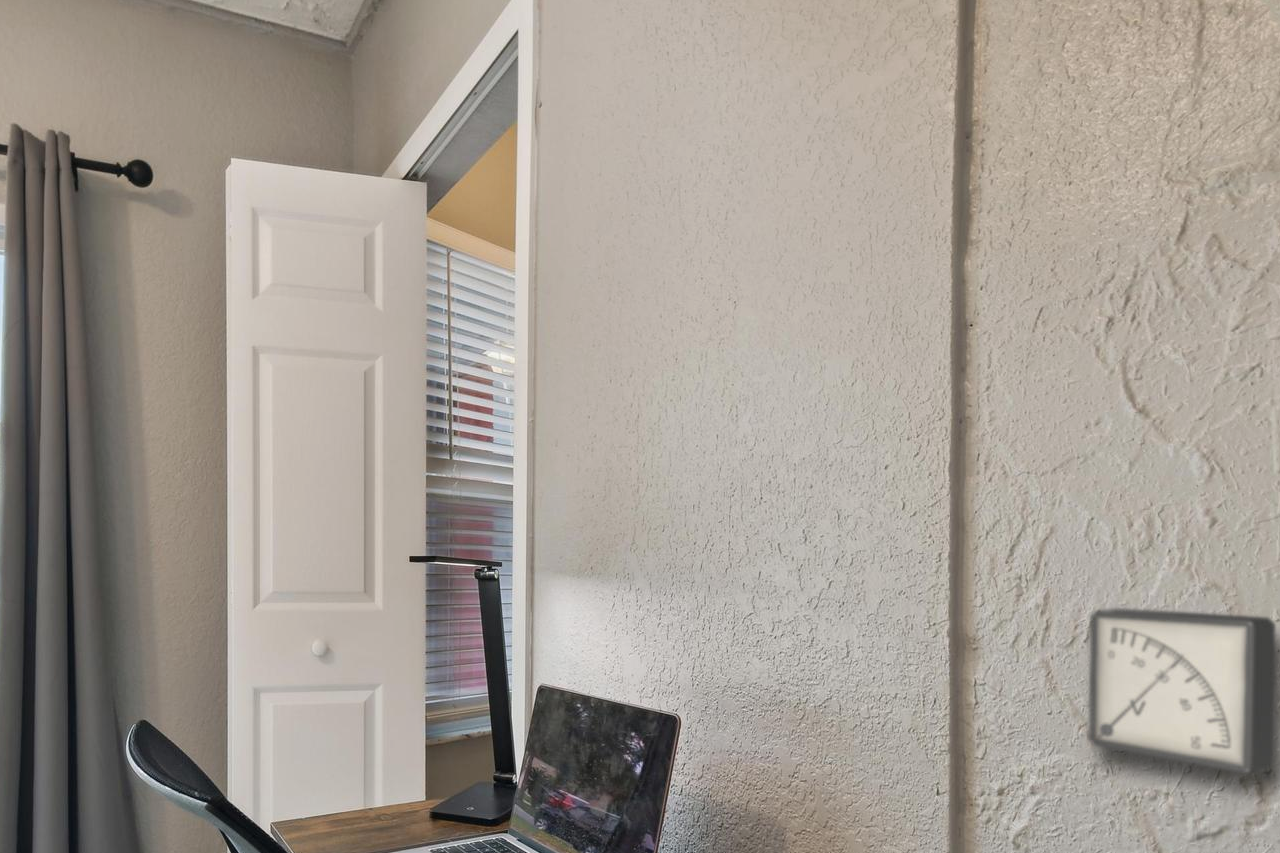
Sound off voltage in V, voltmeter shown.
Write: 30 V
